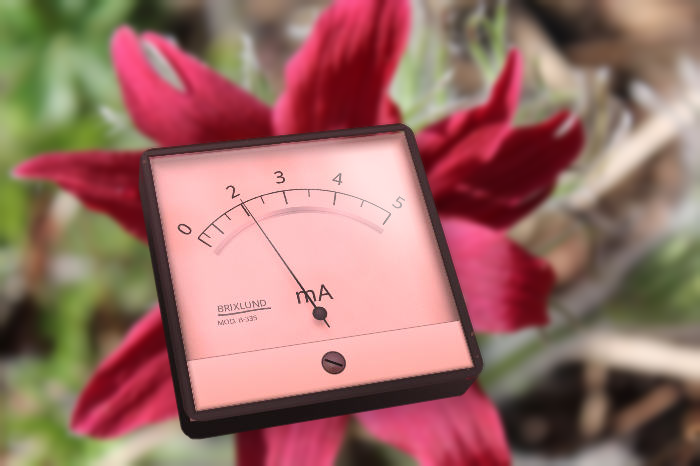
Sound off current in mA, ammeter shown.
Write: 2 mA
